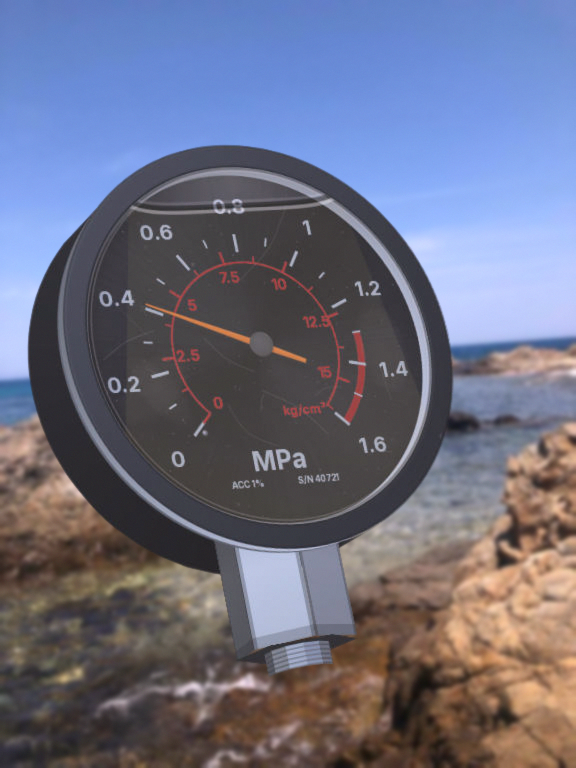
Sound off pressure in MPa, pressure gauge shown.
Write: 0.4 MPa
